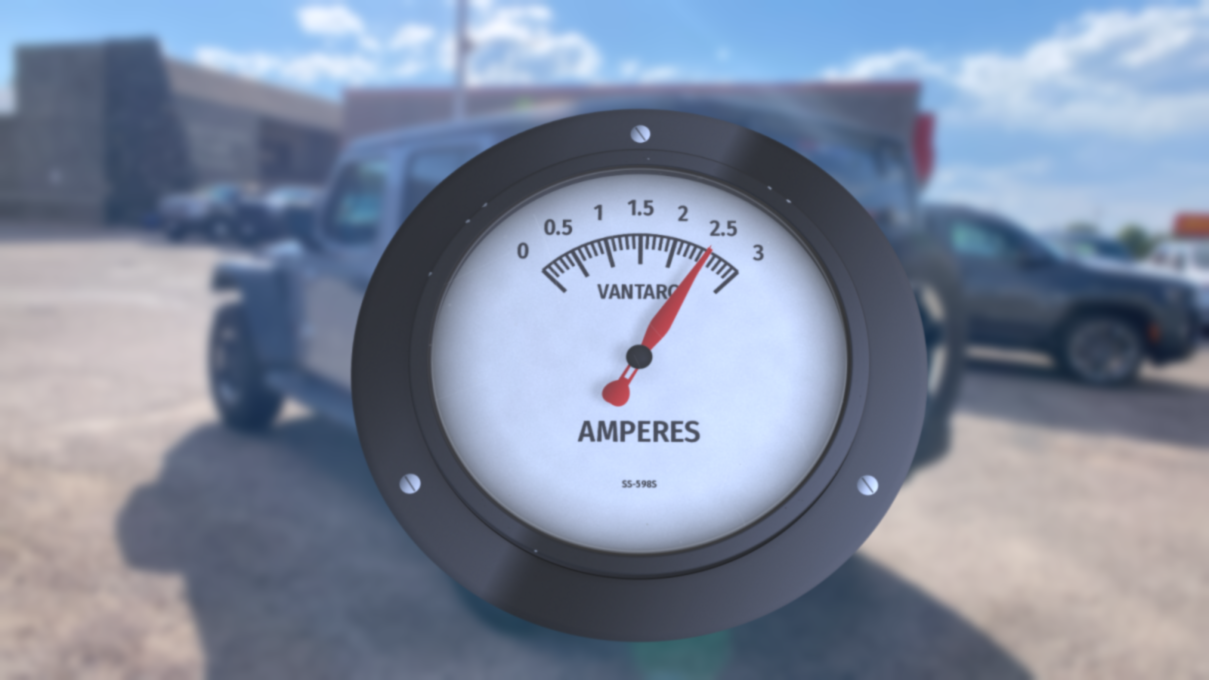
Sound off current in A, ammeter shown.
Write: 2.5 A
